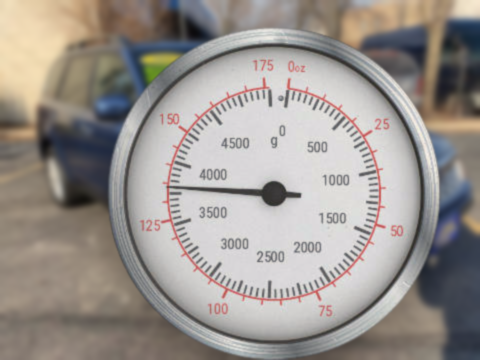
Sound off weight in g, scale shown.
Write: 3800 g
